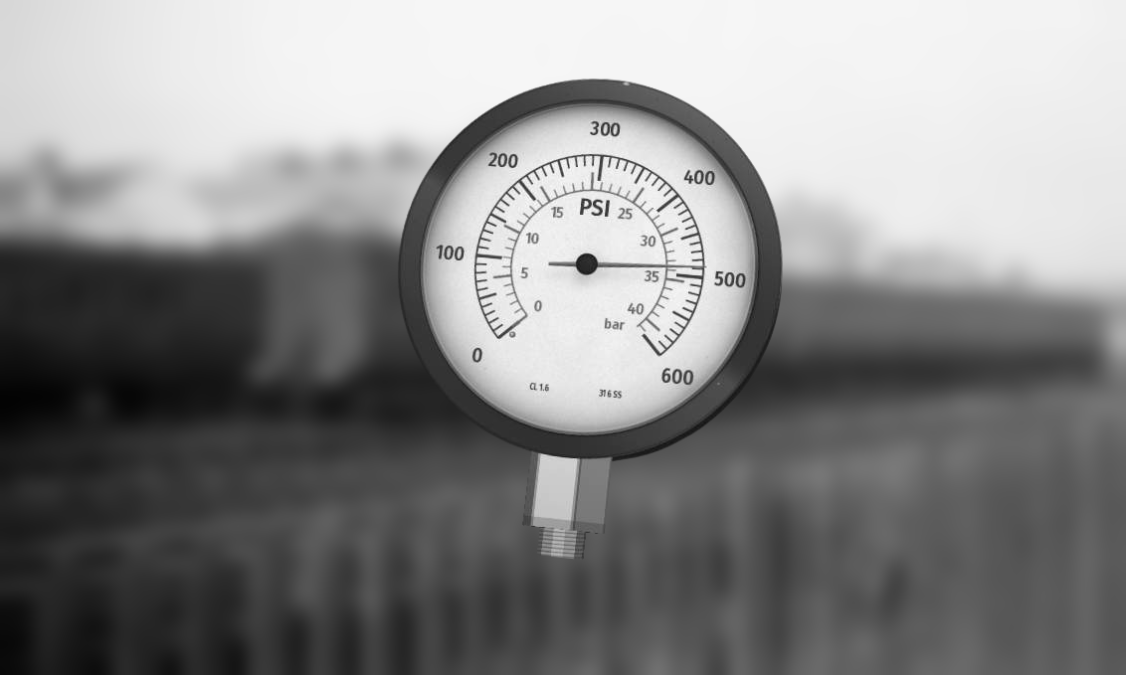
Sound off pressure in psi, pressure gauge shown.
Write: 490 psi
